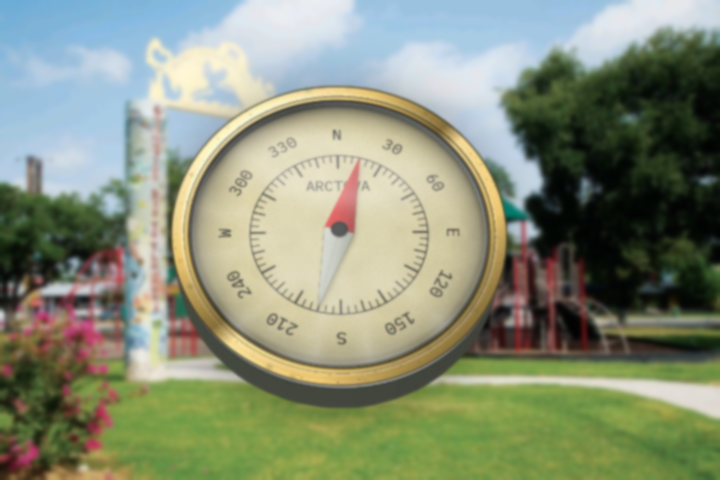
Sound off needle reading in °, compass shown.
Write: 15 °
